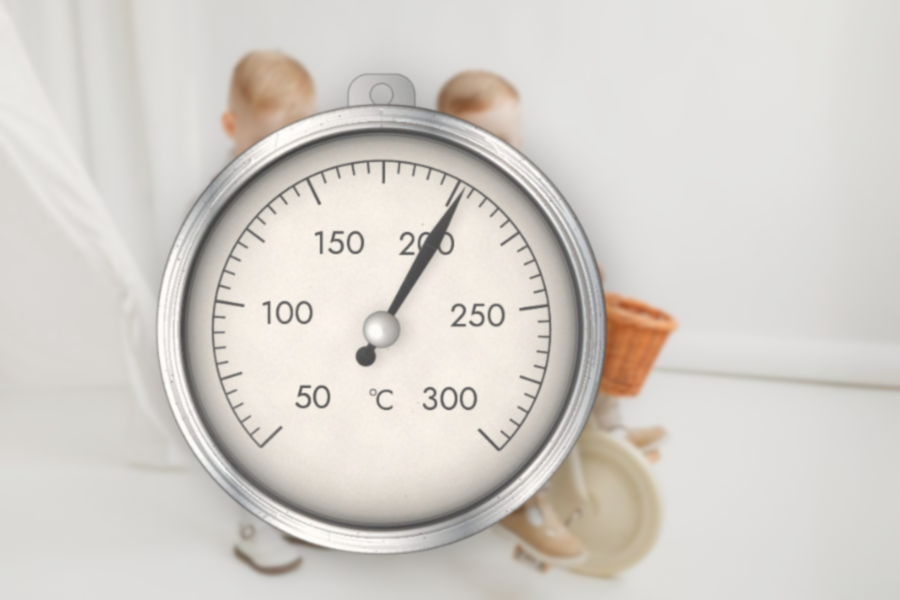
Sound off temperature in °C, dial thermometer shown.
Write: 202.5 °C
